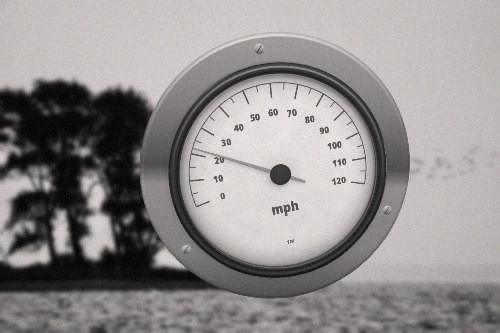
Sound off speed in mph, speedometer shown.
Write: 22.5 mph
